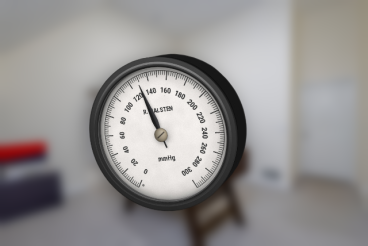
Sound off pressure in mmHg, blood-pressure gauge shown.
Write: 130 mmHg
